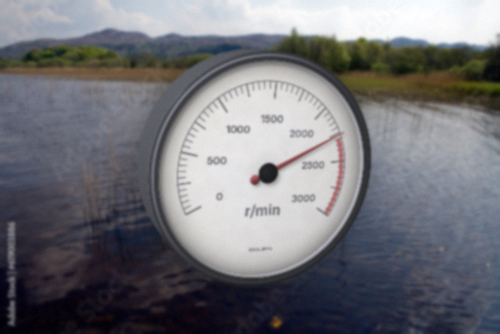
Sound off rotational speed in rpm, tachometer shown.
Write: 2250 rpm
